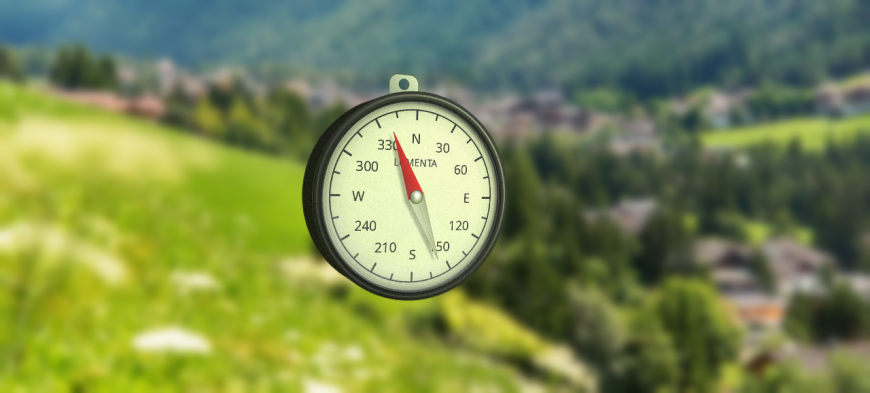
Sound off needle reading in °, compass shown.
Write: 337.5 °
